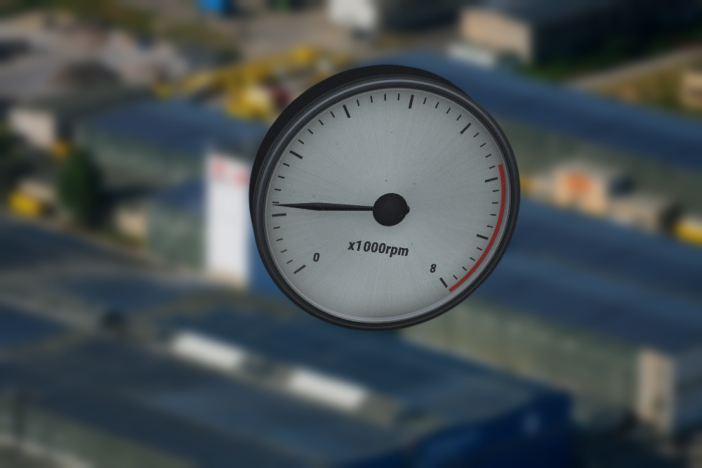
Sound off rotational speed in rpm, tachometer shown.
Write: 1200 rpm
